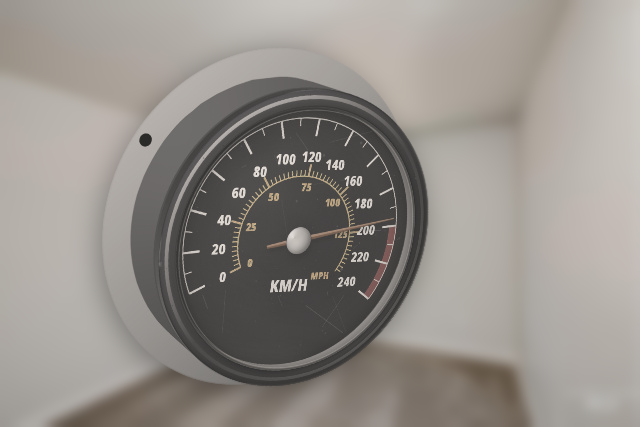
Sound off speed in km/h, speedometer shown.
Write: 195 km/h
